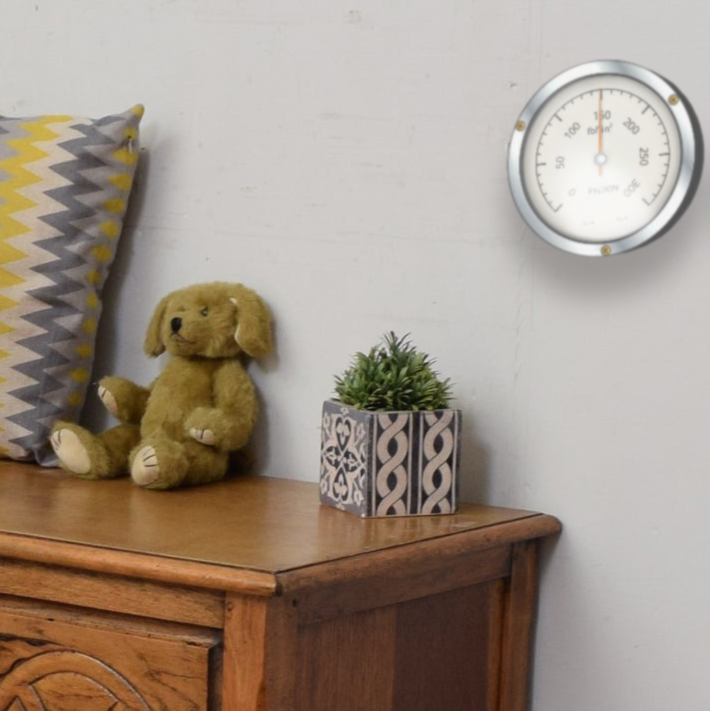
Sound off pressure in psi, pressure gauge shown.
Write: 150 psi
